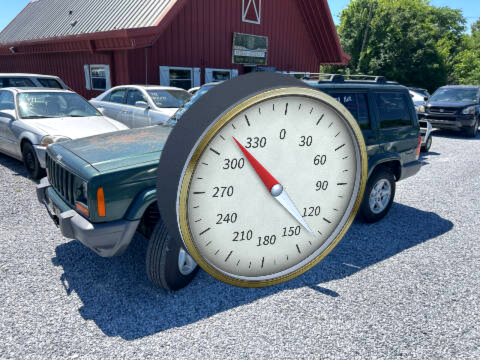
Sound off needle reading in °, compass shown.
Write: 315 °
